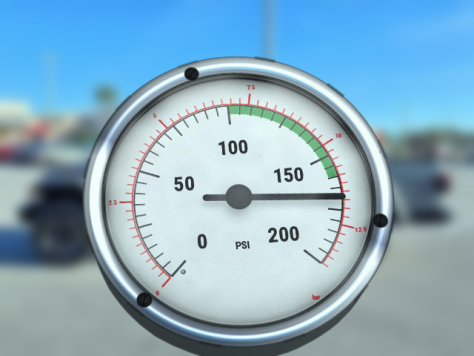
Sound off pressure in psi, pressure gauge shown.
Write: 170 psi
